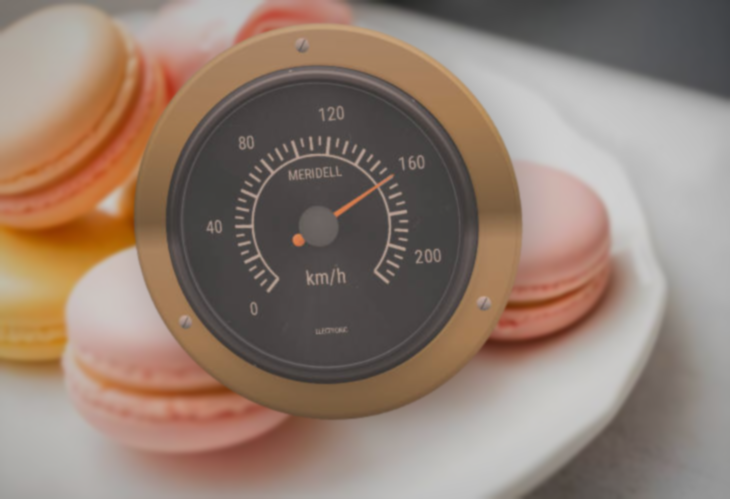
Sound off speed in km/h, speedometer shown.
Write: 160 km/h
